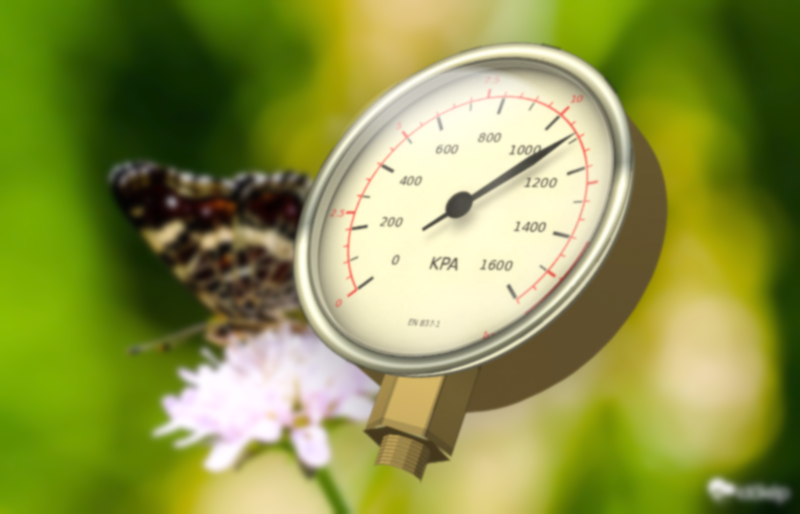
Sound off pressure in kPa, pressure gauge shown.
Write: 1100 kPa
